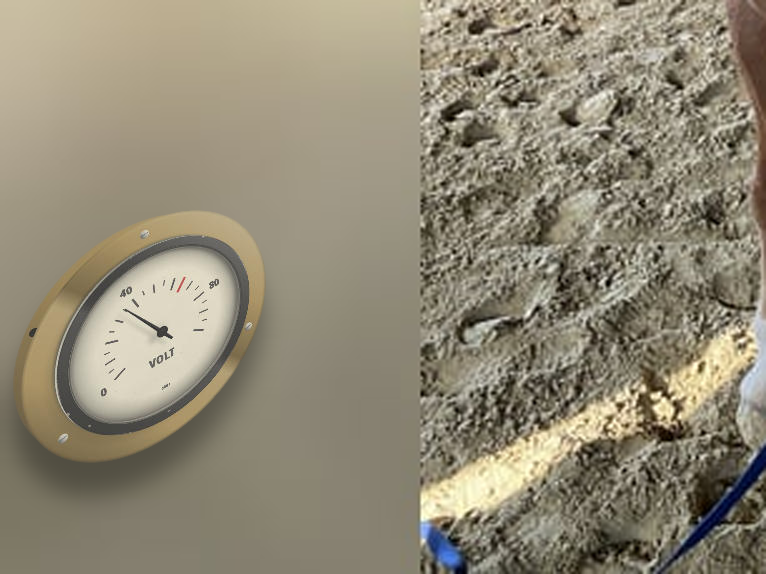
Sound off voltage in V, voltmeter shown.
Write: 35 V
